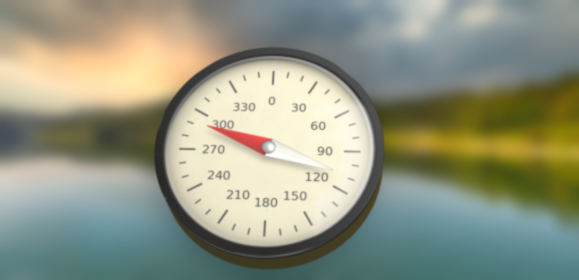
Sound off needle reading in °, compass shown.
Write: 290 °
